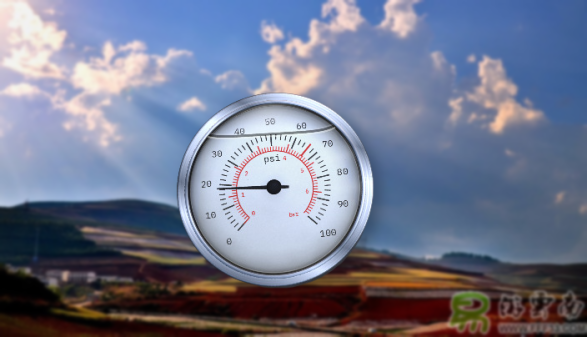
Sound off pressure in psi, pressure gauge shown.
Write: 18 psi
